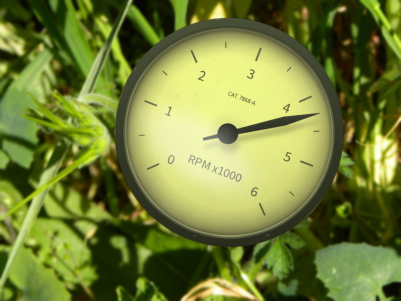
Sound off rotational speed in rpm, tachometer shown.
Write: 4250 rpm
